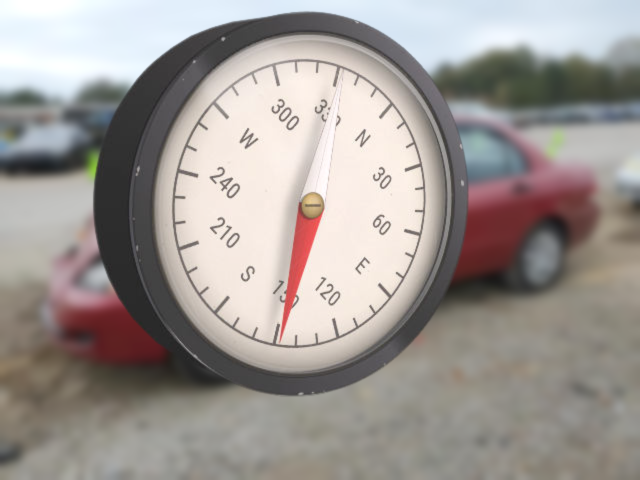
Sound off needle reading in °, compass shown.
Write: 150 °
